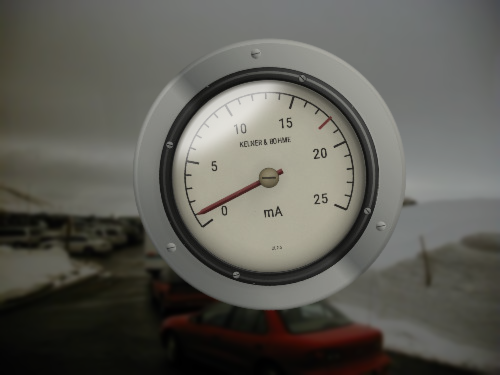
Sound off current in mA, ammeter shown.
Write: 1 mA
